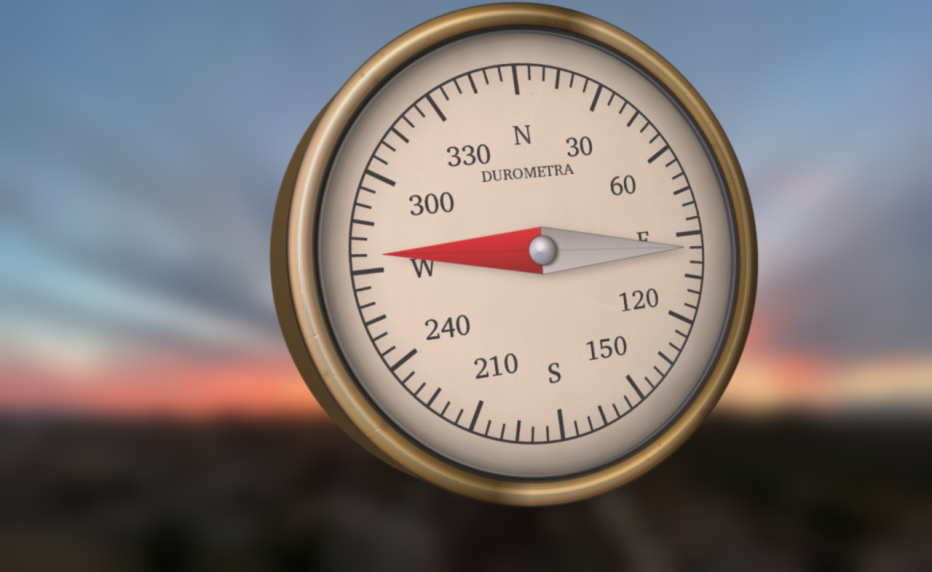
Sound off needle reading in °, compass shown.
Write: 275 °
